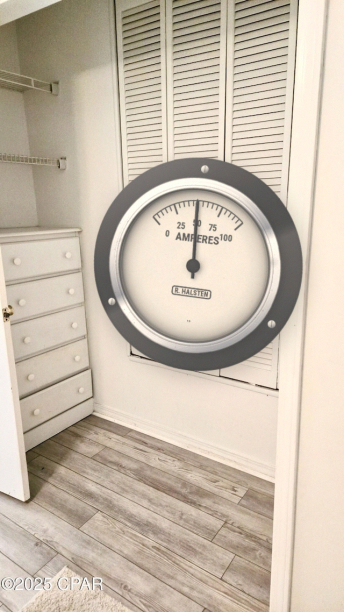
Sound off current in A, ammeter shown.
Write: 50 A
